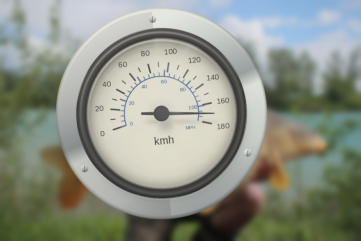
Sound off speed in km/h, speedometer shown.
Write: 170 km/h
